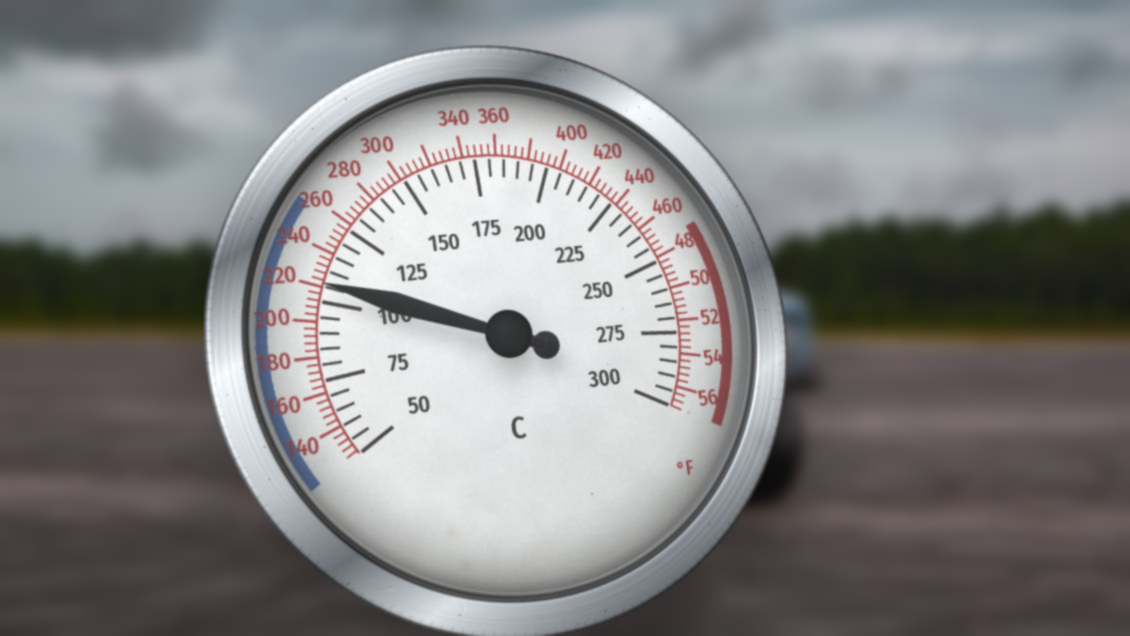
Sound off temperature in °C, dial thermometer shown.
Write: 105 °C
